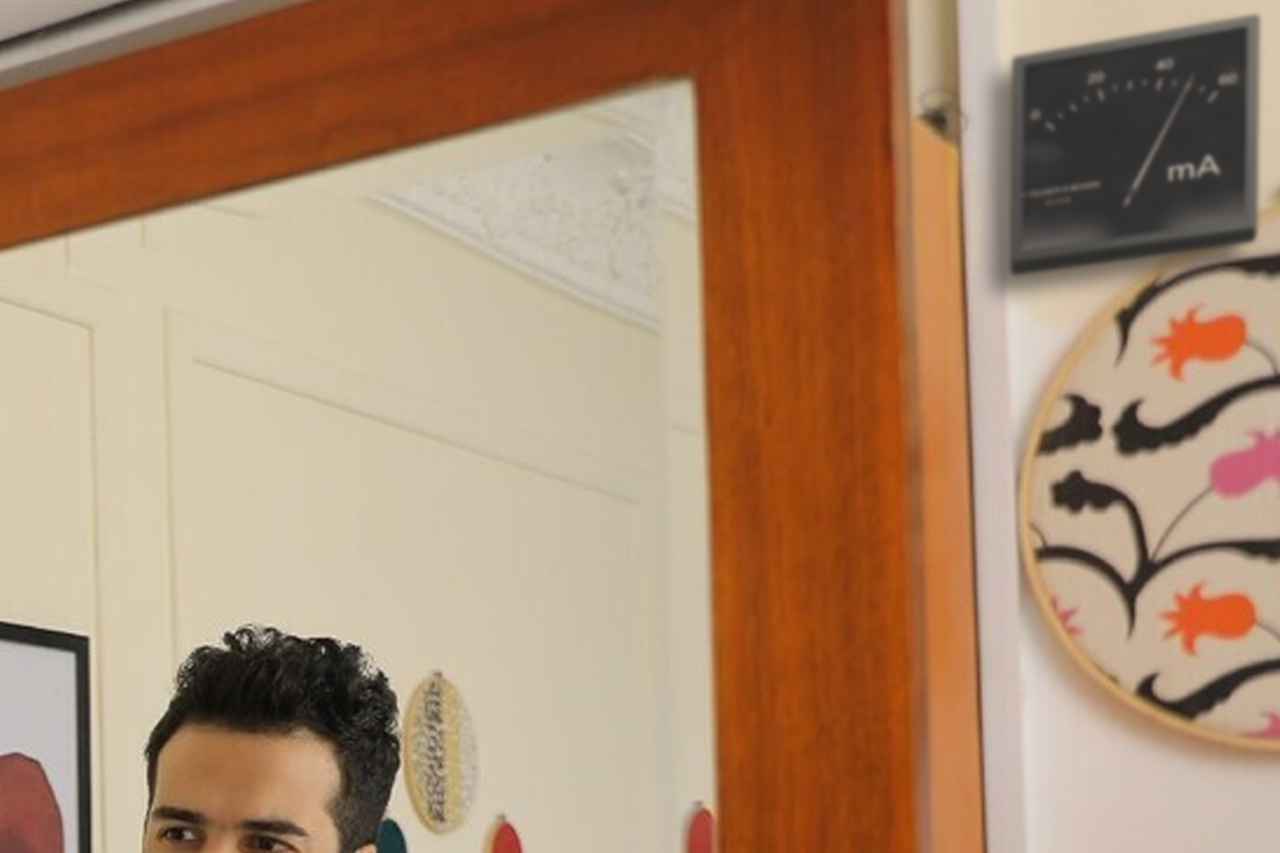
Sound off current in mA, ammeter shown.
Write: 50 mA
